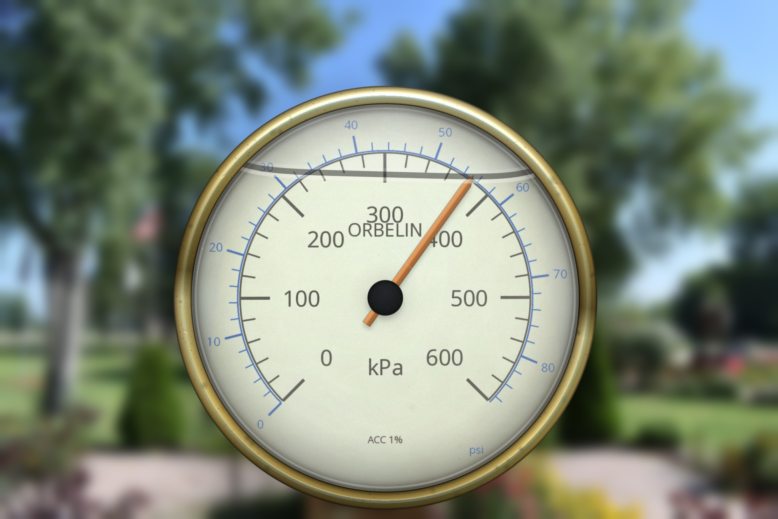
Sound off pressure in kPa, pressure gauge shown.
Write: 380 kPa
